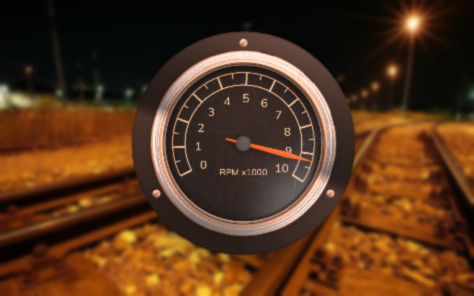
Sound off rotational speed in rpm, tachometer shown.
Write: 9250 rpm
